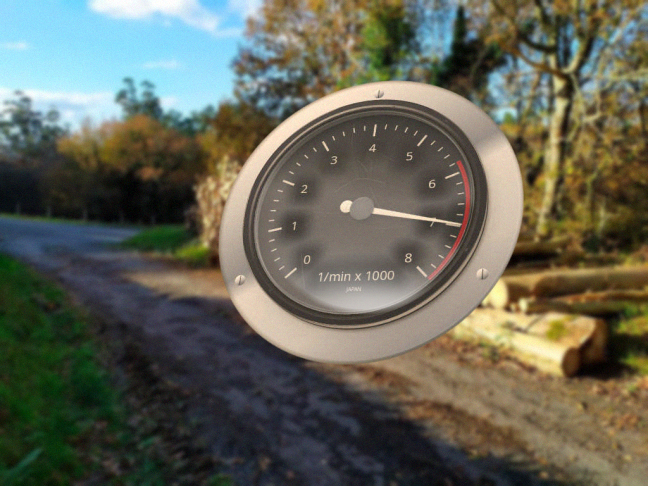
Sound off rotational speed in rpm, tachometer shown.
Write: 7000 rpm
